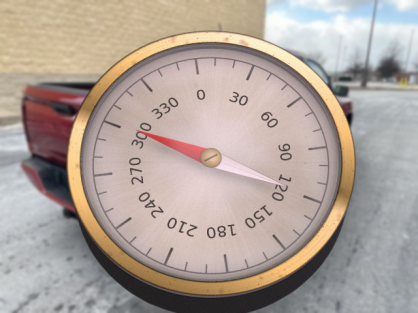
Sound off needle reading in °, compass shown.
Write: 300 °
